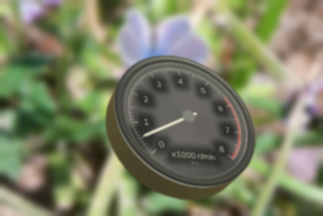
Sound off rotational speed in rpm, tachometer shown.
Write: 500 rpm
